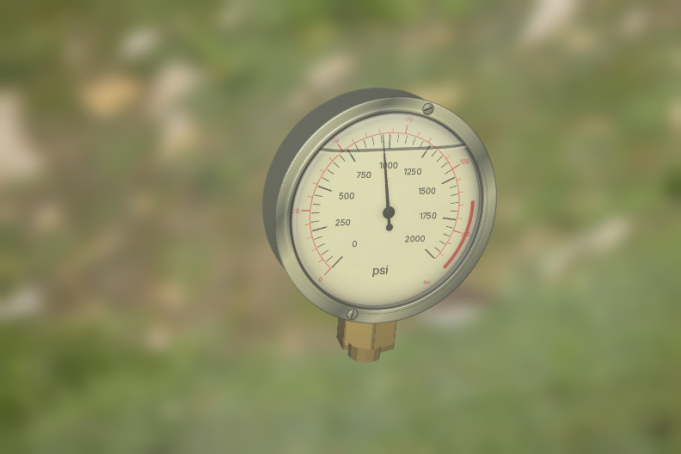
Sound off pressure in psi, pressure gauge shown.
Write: 950 psi
